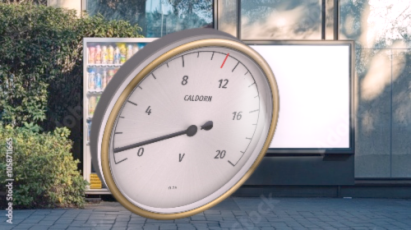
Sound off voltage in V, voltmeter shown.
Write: 1 V
